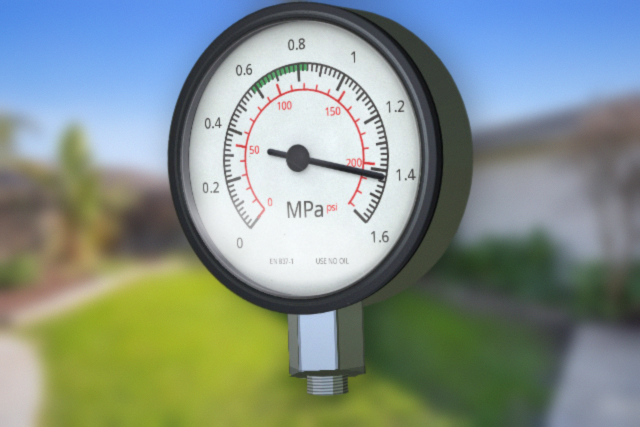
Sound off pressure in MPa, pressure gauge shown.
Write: 1.42 MPa
